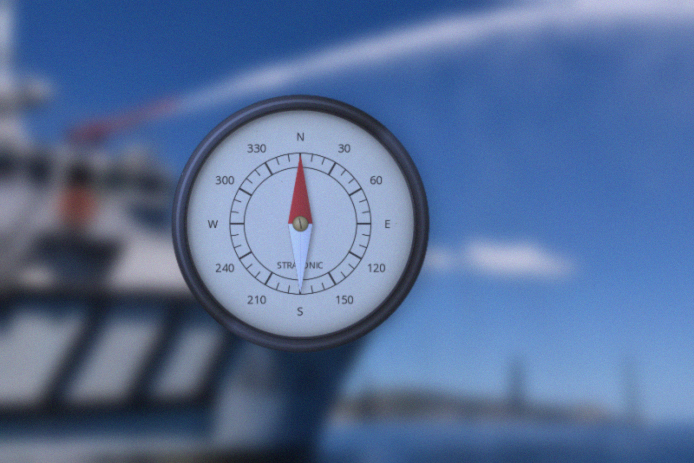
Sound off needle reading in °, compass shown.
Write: 0 °
